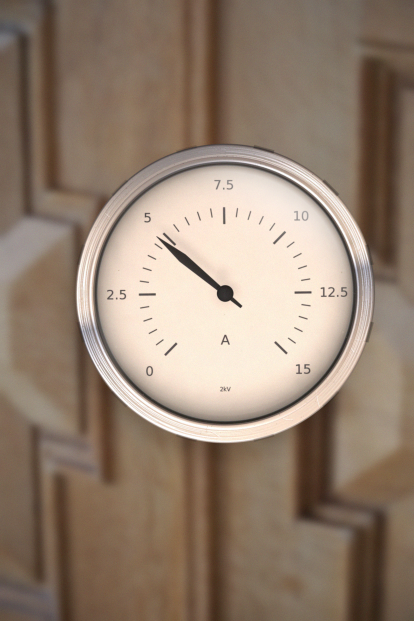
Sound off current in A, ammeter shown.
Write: 4.75 A
